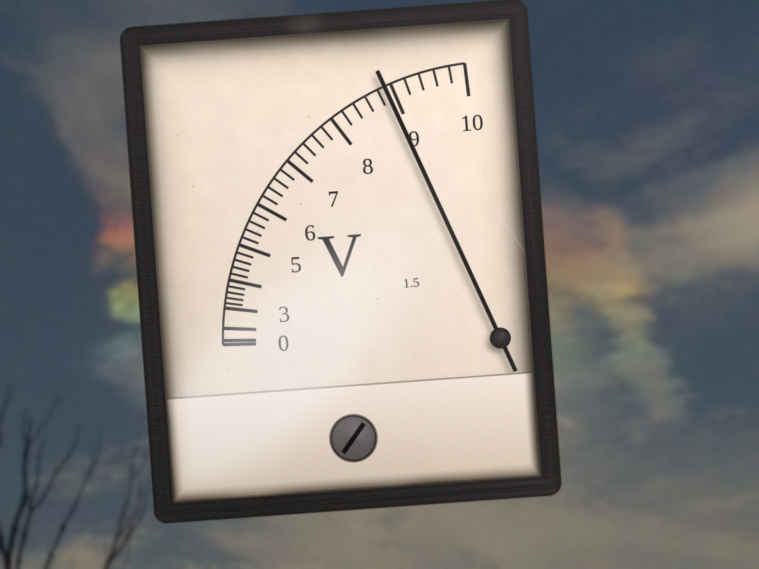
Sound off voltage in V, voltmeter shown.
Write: 8.9 V
